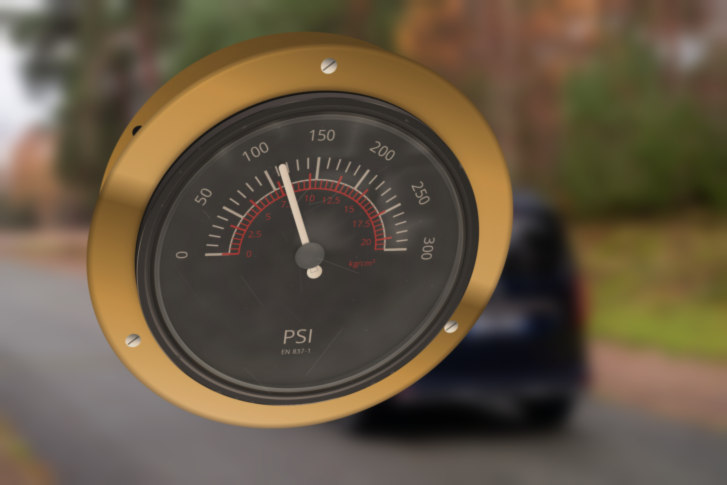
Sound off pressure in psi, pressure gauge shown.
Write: 115 psi
